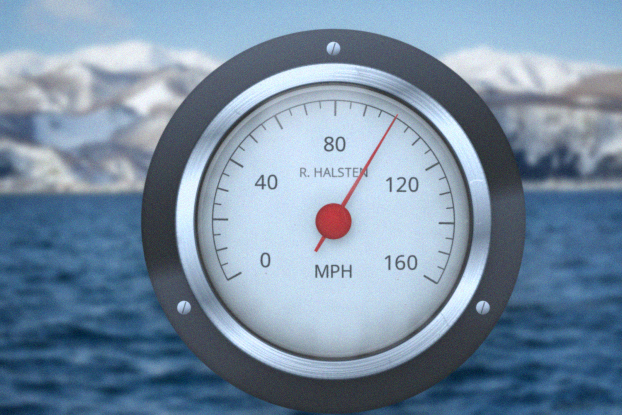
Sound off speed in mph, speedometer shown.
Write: 100 mph
